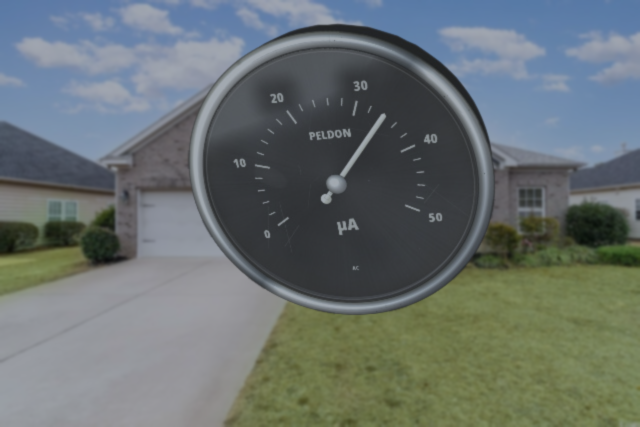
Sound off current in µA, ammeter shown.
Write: 34 µA
